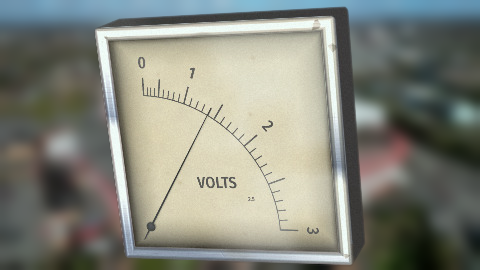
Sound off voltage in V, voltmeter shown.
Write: 1.4 V
